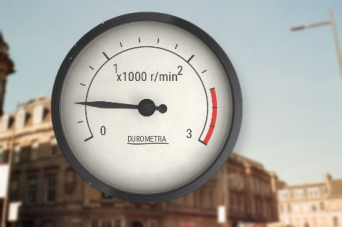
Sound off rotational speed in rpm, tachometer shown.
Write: 400 rpm
